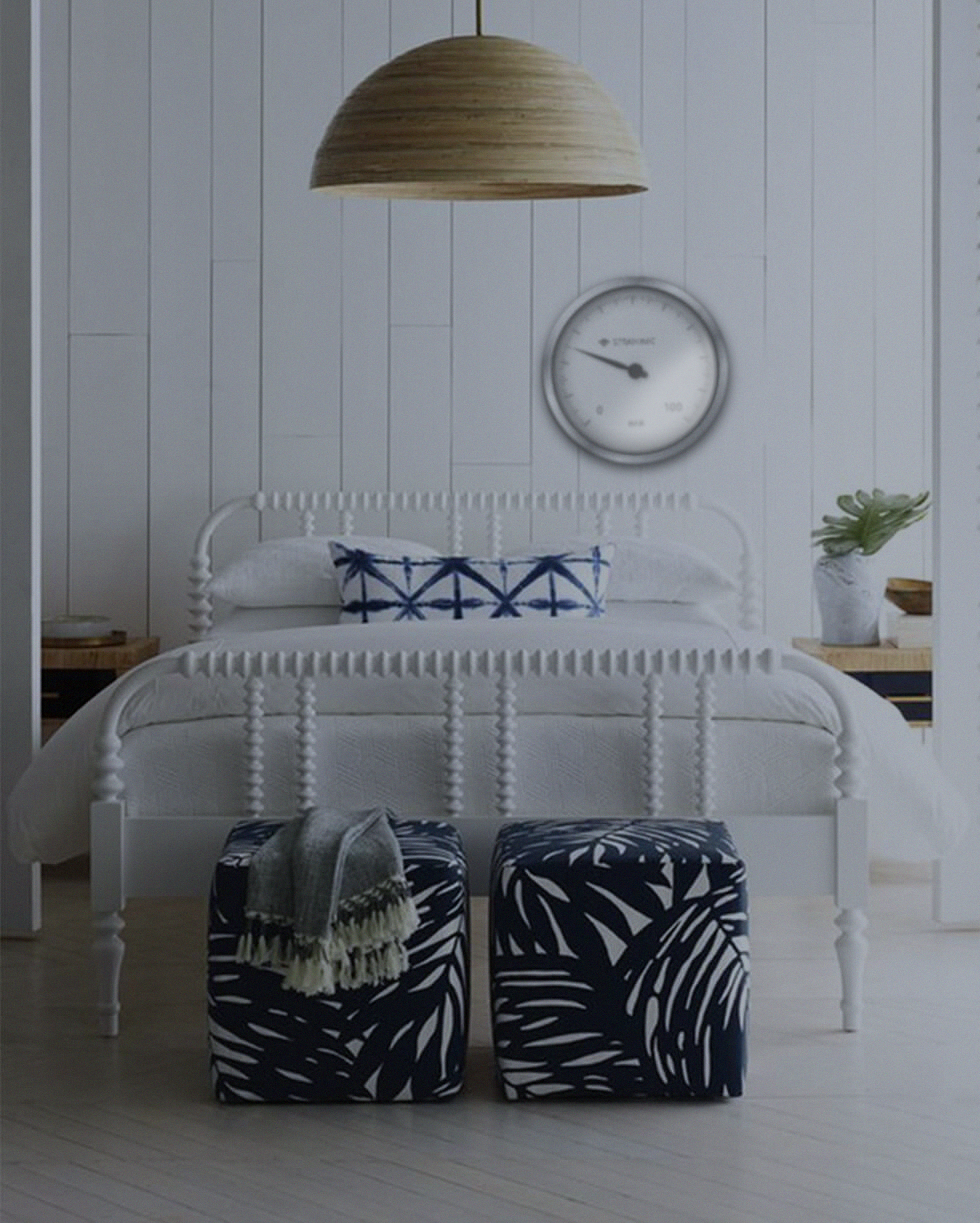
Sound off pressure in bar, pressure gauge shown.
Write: 25 bar
